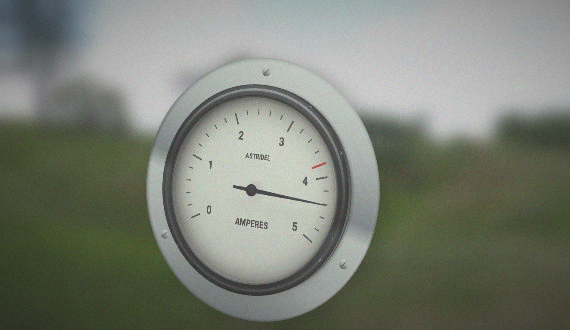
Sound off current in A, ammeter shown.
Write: 4.4 A
